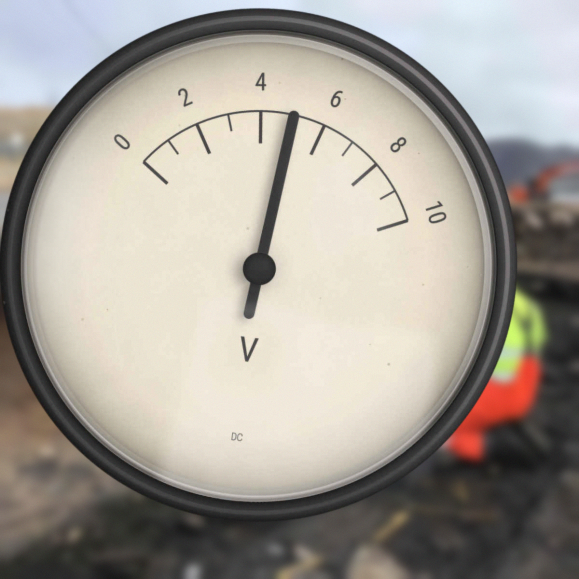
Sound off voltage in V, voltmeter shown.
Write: 5 V
